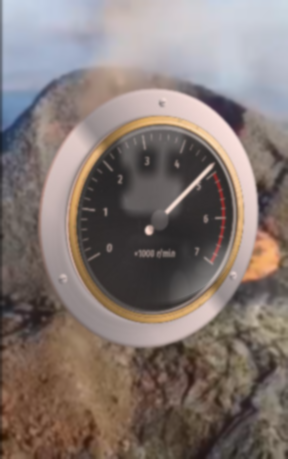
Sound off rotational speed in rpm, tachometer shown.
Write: 4800 rpm
